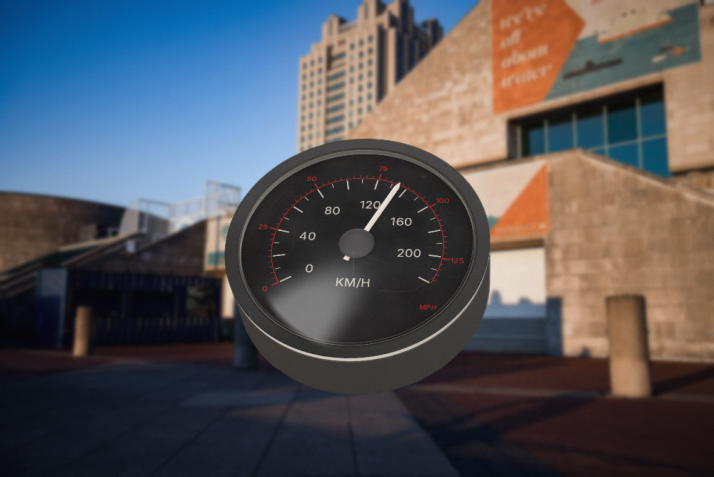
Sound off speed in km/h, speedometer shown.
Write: 135 km/h
